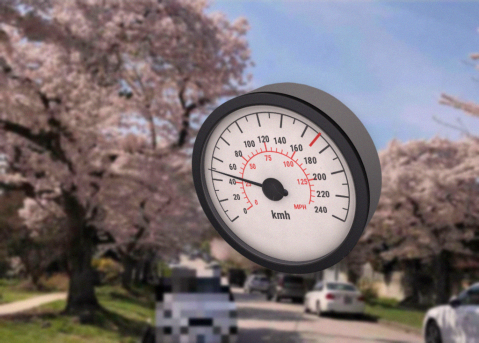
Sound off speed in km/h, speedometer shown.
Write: 50 km/h
